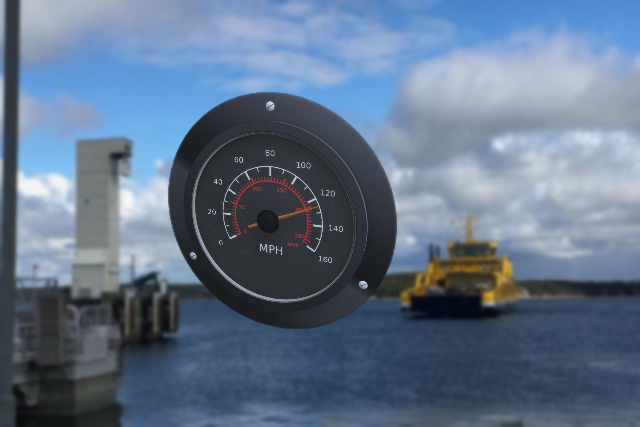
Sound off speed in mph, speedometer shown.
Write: 125 mph
